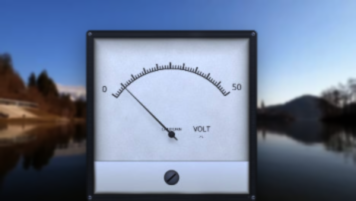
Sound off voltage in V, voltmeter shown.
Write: 5 V
